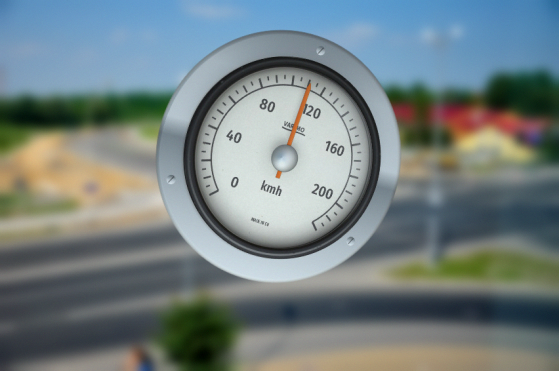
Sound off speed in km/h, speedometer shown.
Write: 110 km/h
